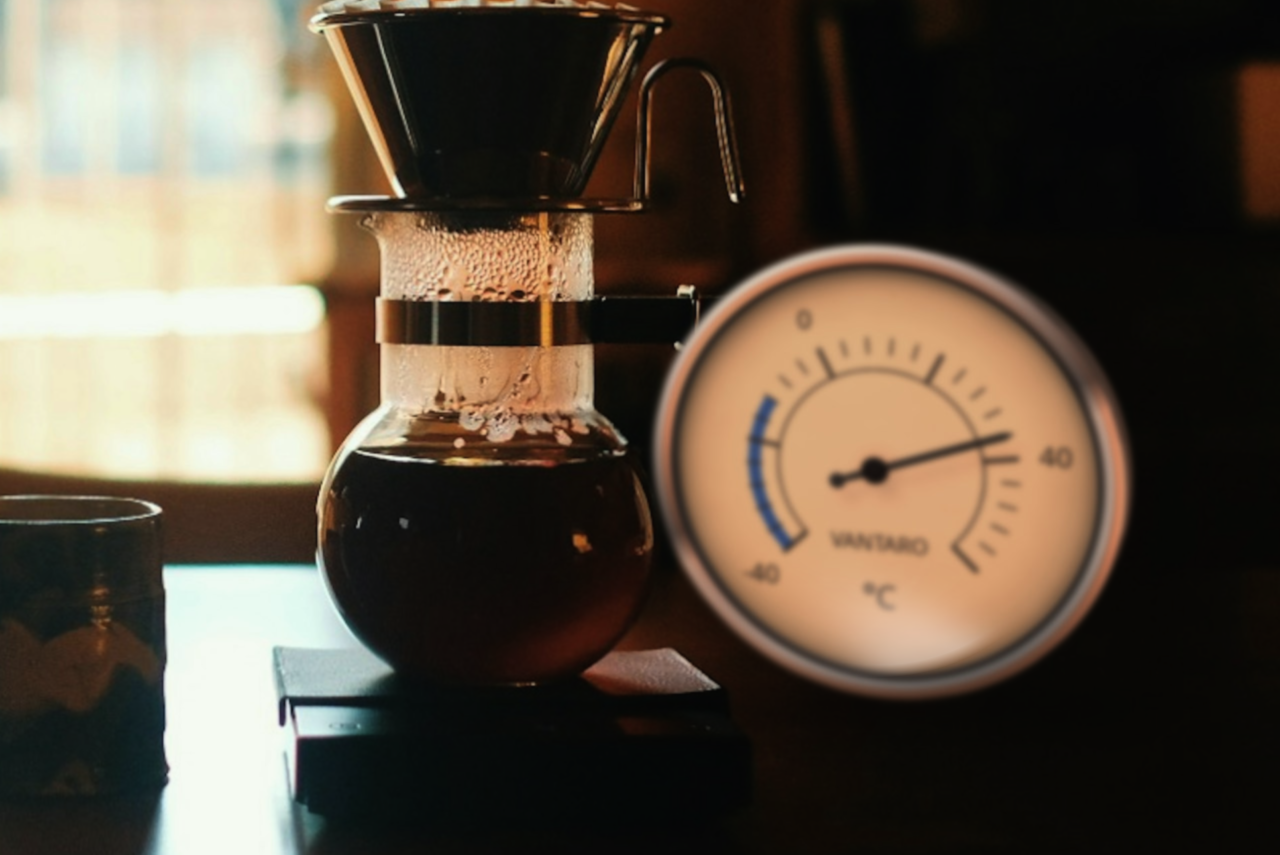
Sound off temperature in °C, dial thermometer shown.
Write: 36 °C
